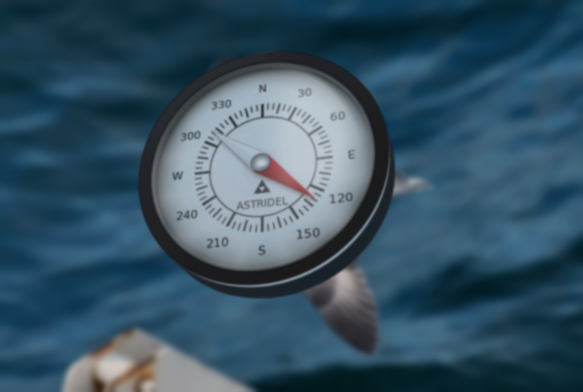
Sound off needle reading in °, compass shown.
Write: 130 °
